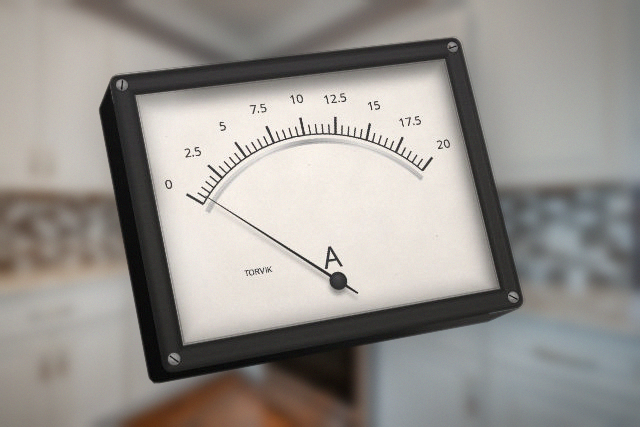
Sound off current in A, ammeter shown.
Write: 0.5 A
